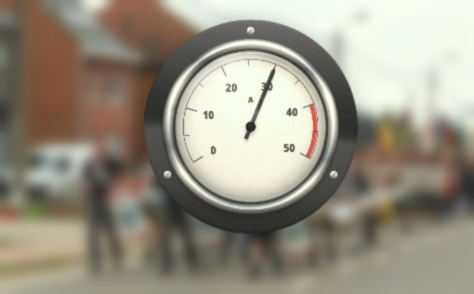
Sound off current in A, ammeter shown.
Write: 30 A
